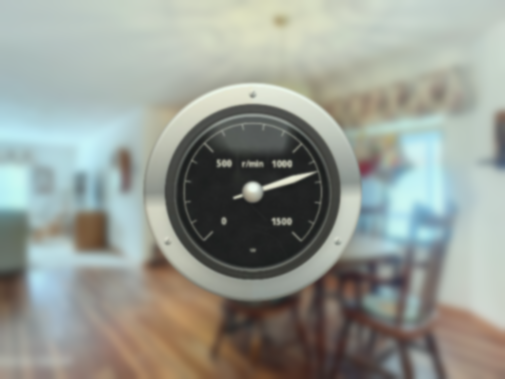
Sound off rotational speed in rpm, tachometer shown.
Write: 1150 rpm
